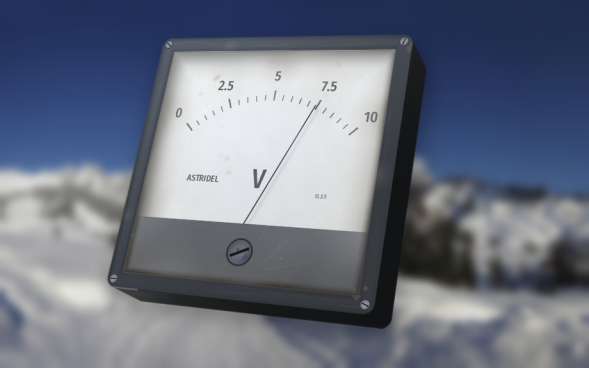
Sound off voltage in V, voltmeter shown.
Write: 7.5 V
